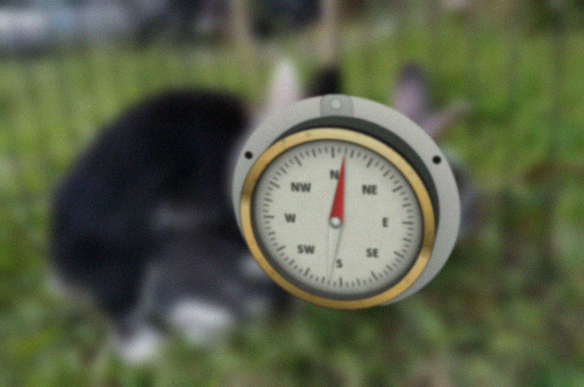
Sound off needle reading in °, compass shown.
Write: 10 °
